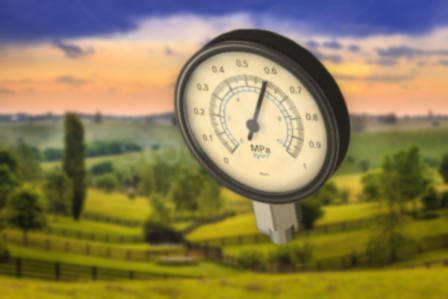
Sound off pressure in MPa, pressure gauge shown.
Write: 0.6 MPa
